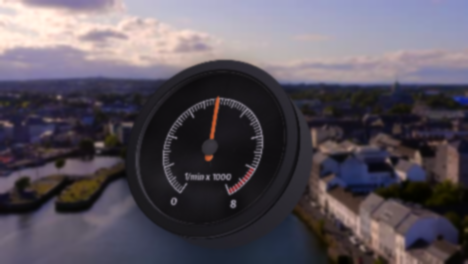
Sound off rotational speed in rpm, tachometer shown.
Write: 4000 rpm
